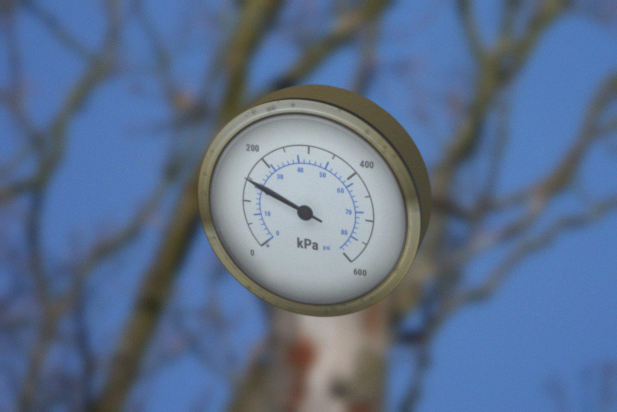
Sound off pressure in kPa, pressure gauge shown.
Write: 150 kPa
